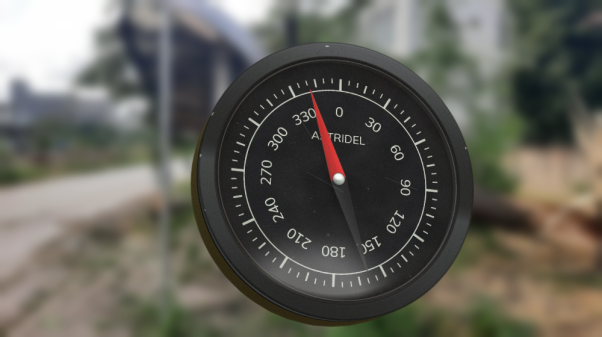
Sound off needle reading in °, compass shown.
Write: 340 °
